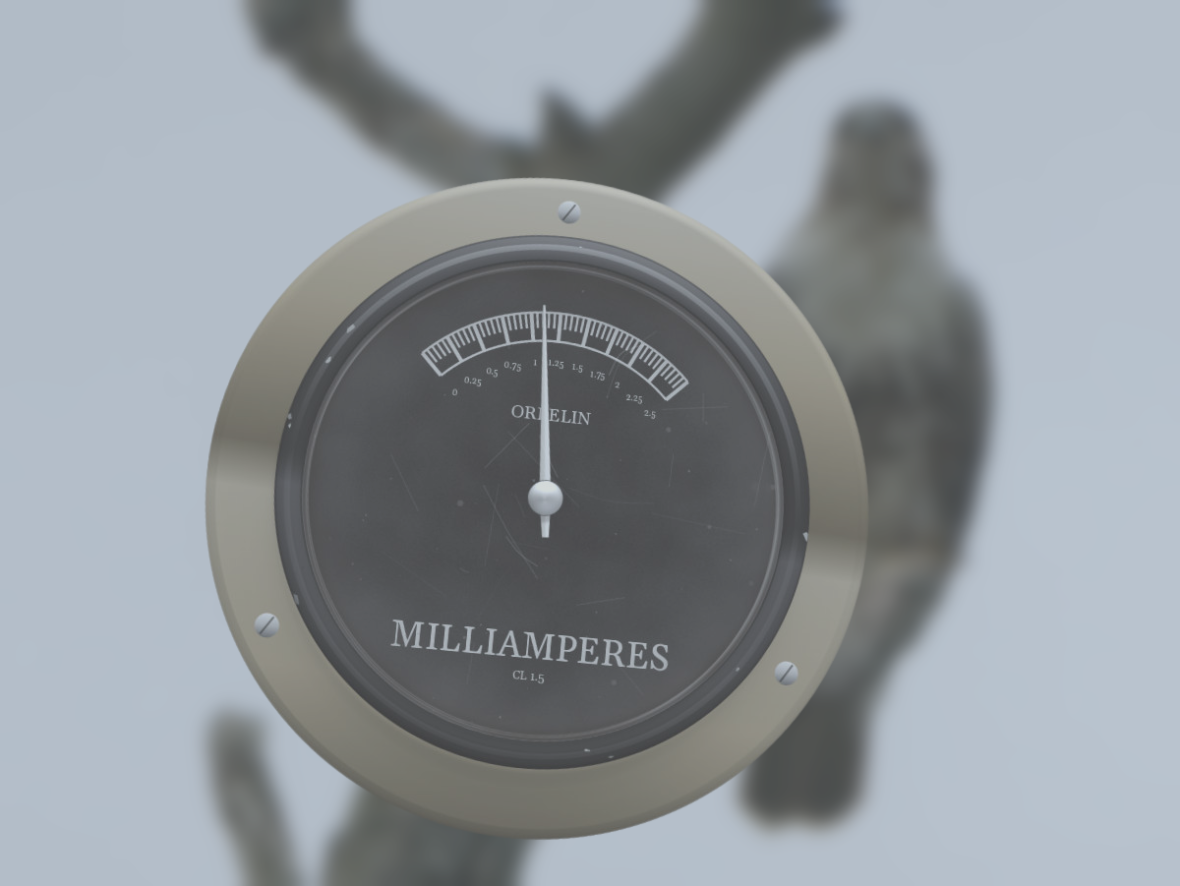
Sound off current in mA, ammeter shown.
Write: 1.1 mA
